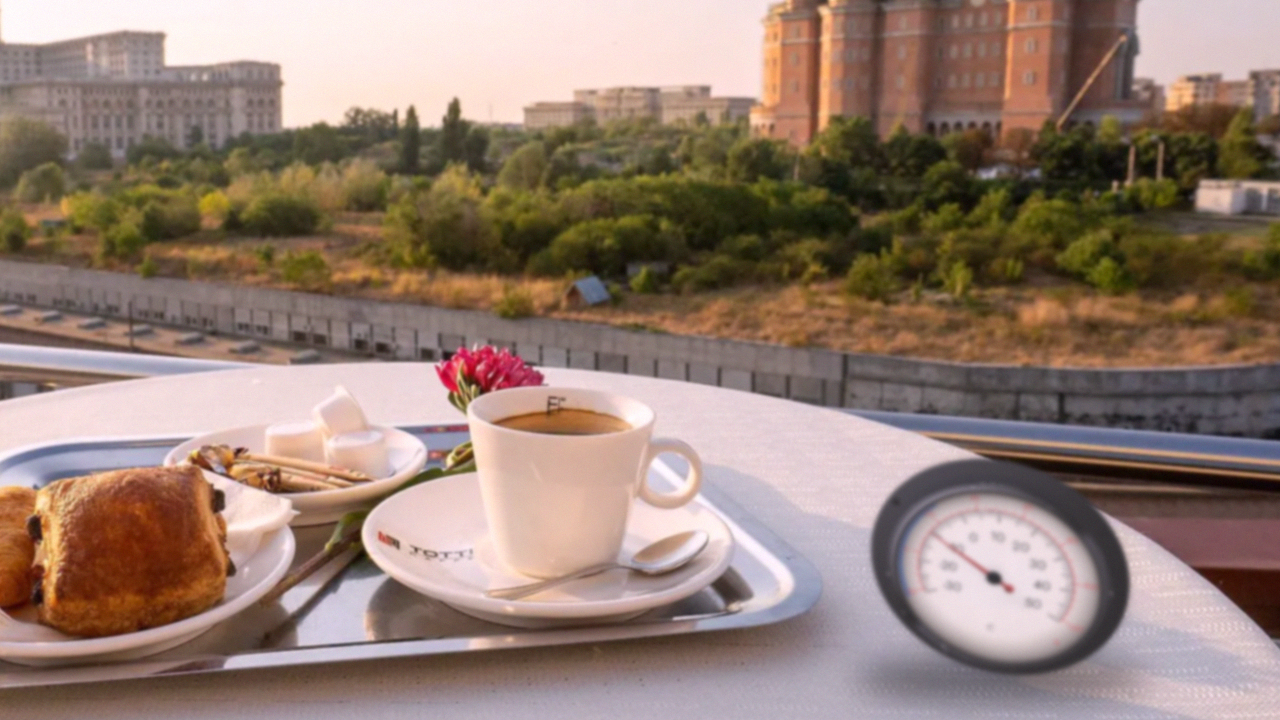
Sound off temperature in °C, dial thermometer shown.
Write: -10 °C
